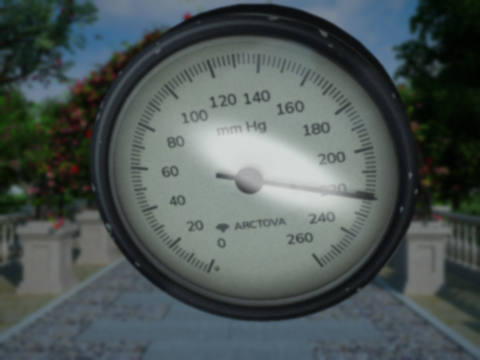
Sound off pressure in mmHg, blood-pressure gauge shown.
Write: 220 mmHg
